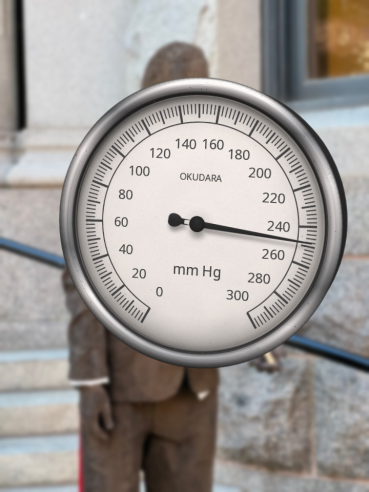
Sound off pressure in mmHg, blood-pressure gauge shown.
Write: 248 mmHg
